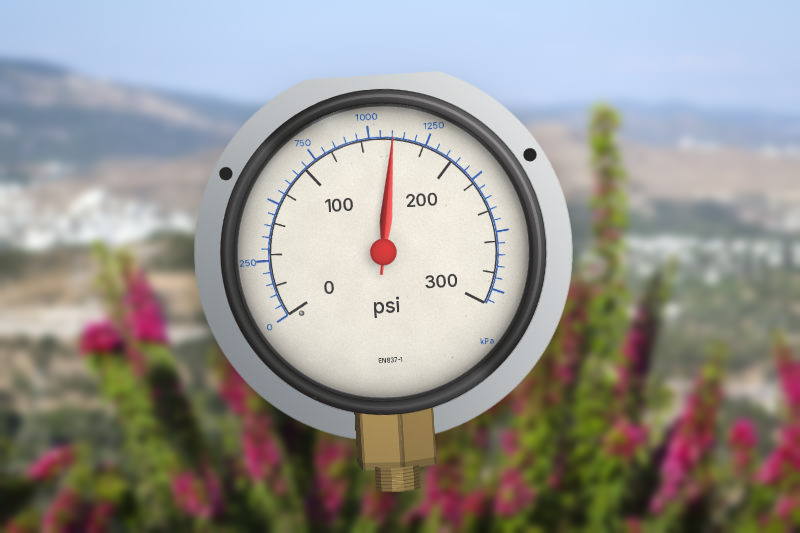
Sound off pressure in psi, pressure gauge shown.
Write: 160 psi
